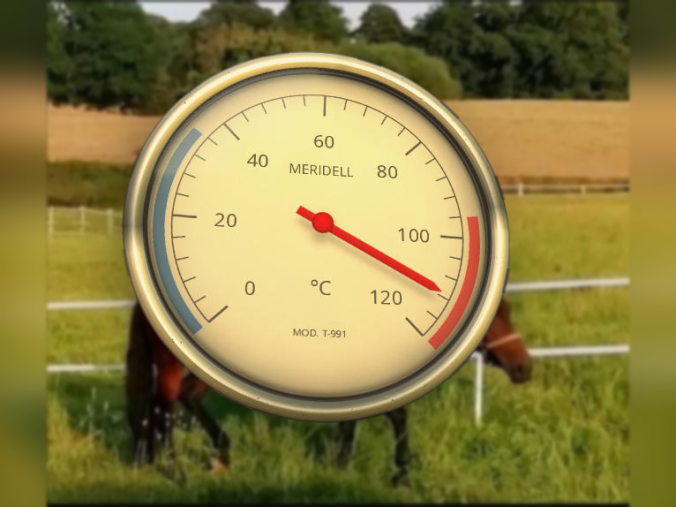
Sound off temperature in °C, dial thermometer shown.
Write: 112 °C
